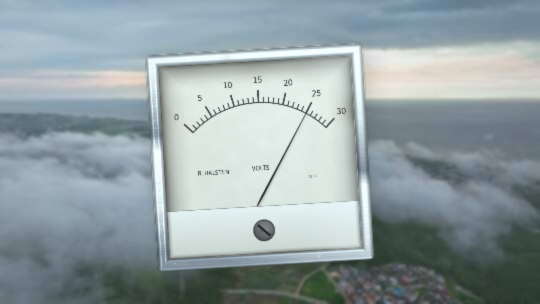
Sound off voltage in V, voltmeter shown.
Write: 25 V
